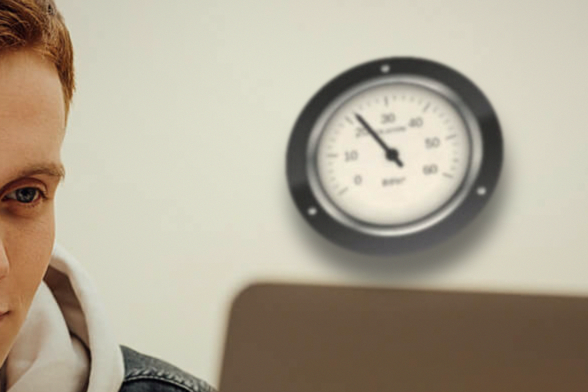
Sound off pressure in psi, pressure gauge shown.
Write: 22 psi
